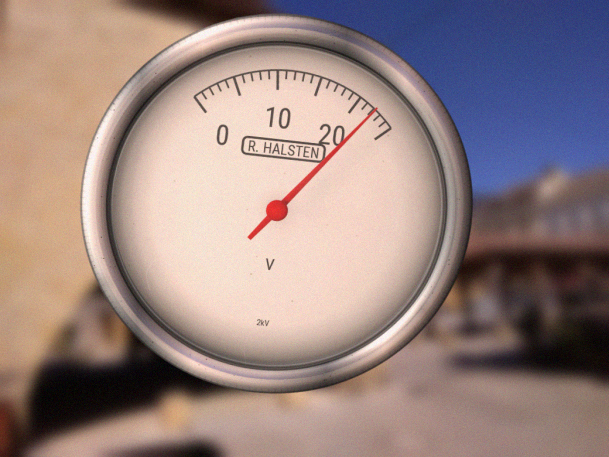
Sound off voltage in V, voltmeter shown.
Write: 22 V
